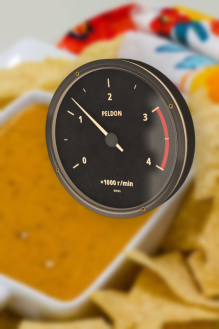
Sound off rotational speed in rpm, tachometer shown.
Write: 1250 rpm
